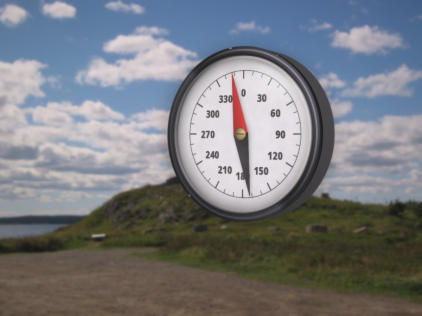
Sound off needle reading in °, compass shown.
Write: 350 °
